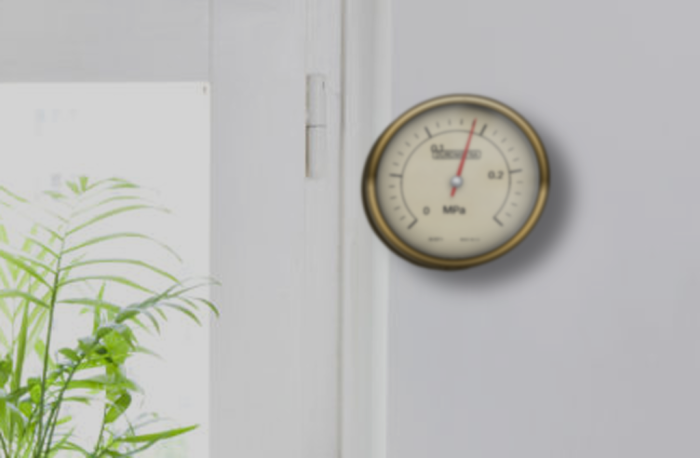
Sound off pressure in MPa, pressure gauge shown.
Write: 0.14 MPa
